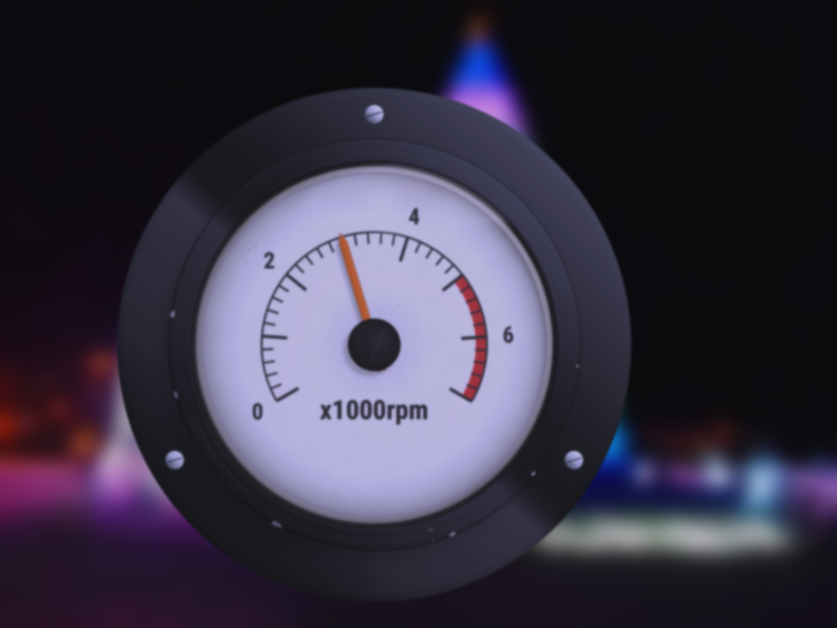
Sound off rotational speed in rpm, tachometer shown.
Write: 3000 rpm
